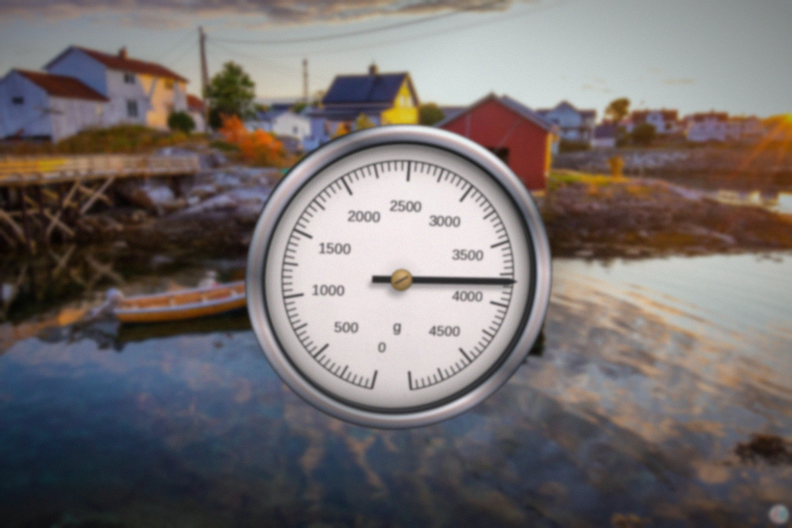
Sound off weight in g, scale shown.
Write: 3800 g
